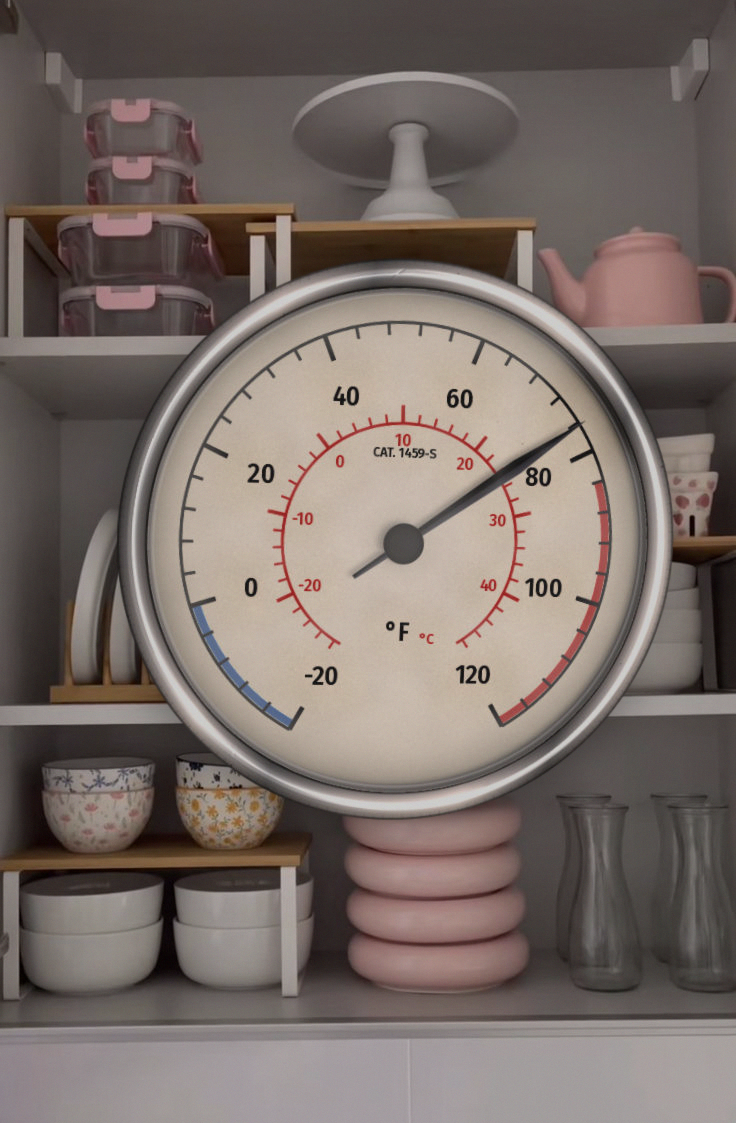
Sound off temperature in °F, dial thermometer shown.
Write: 76 °F
